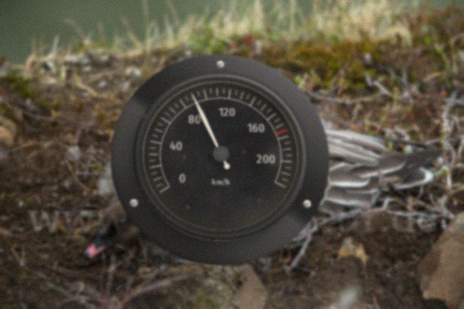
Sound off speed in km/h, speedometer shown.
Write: 90 km/h
